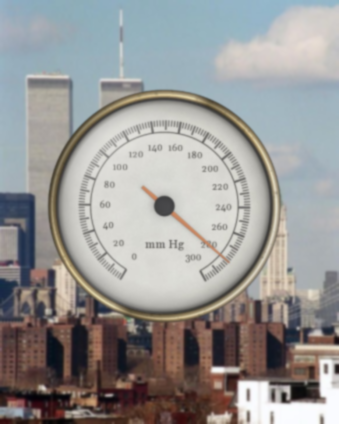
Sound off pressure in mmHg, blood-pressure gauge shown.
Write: 280 mmHg
